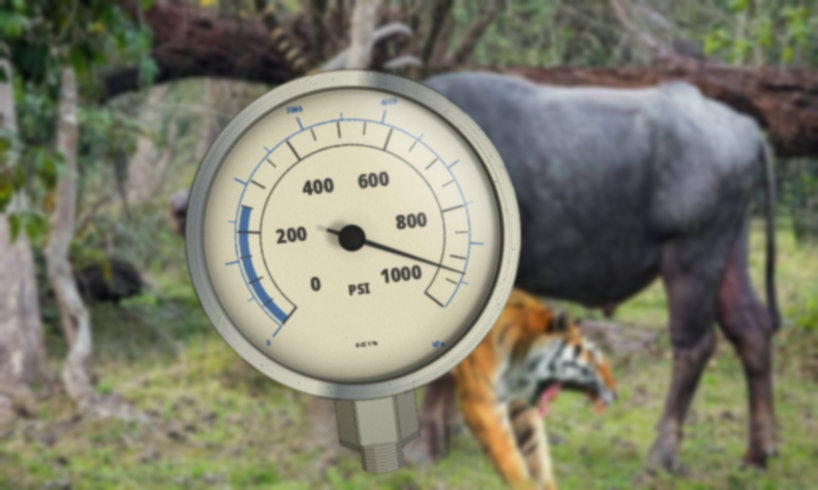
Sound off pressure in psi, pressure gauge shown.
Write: 925 psi
